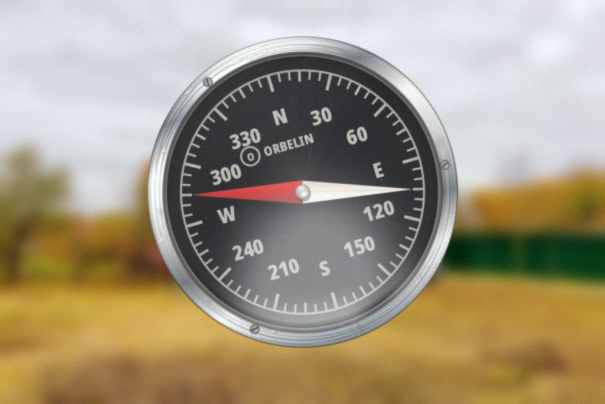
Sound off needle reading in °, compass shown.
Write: 285 °
